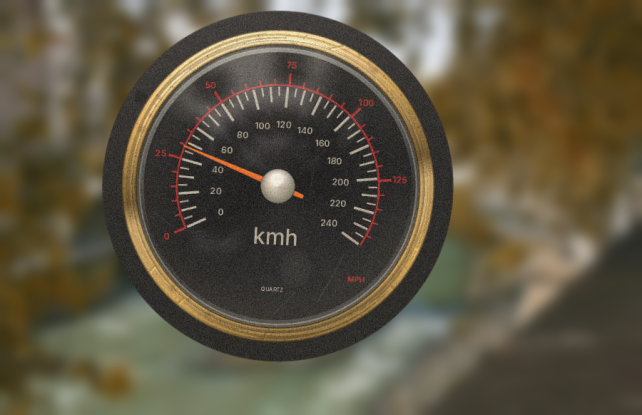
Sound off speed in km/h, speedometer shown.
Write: 47.5 km/h
